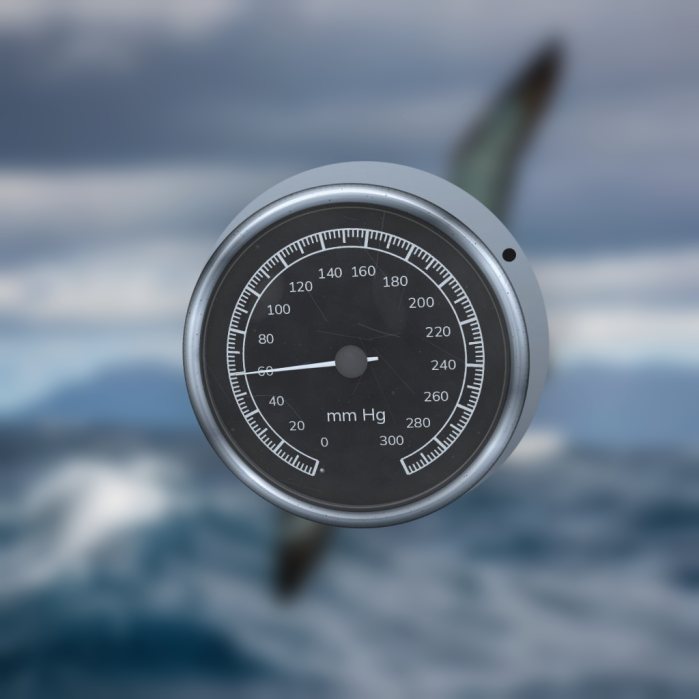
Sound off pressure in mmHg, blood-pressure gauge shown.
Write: 60 mmHg
